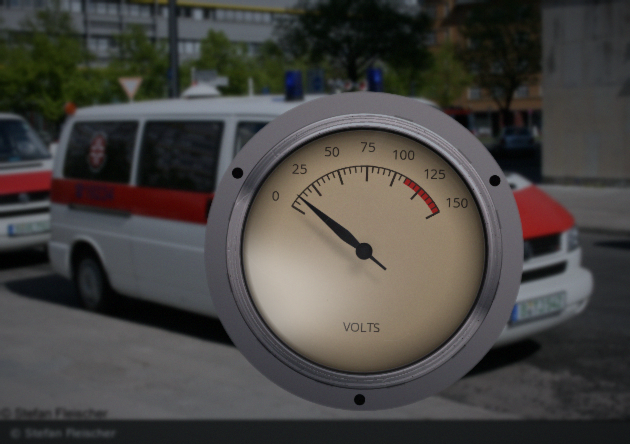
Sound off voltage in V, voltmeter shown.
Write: 10 V
